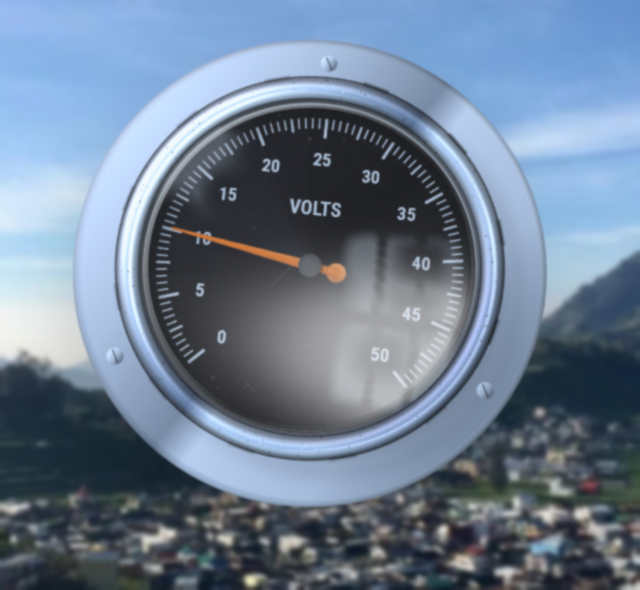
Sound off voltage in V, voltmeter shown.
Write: 10 V
